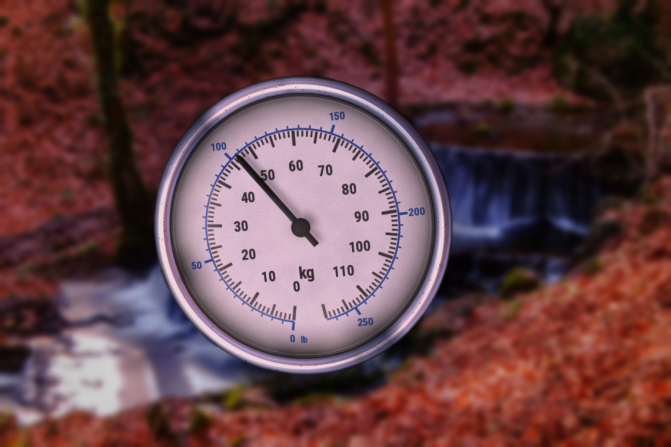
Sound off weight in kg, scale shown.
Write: 47 kg
